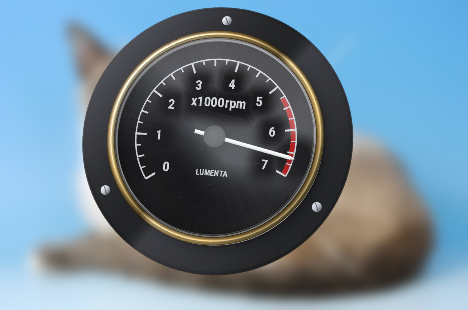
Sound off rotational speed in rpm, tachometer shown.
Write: 6625 rpm
